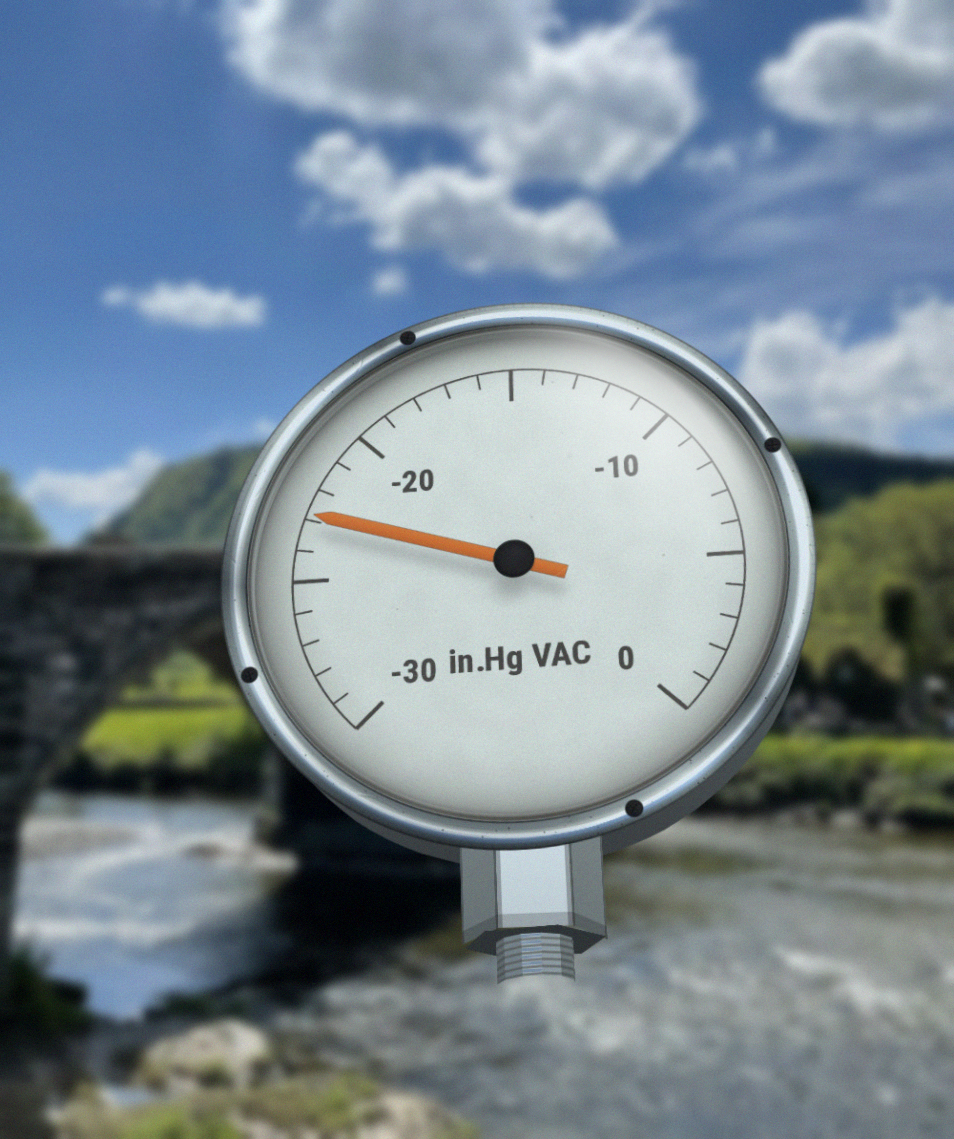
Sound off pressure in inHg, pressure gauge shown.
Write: -23 inHg
